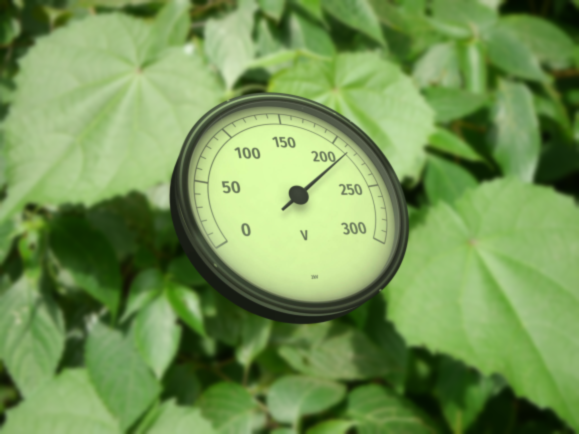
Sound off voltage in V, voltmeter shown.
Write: 215 V
